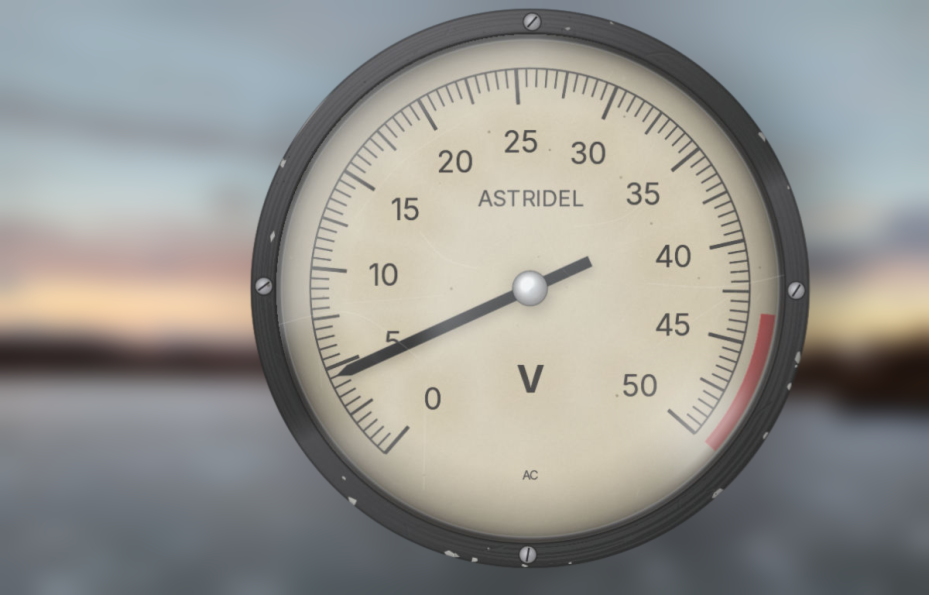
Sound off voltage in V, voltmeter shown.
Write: 4.5 V
